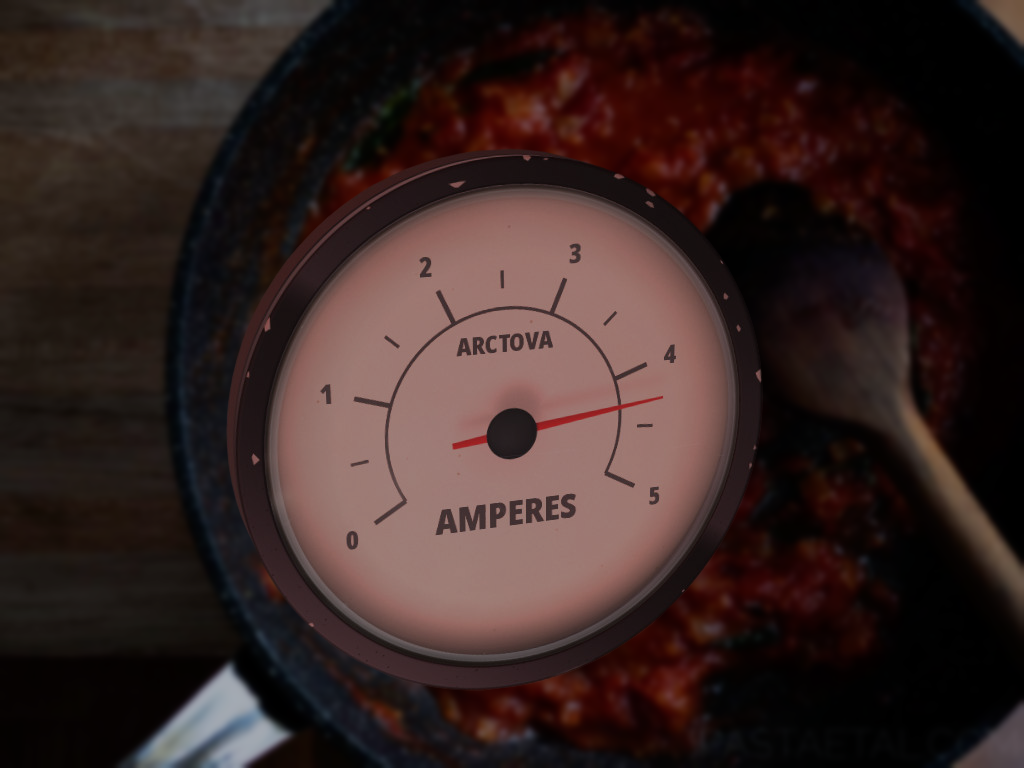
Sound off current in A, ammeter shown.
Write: 4.25 A
